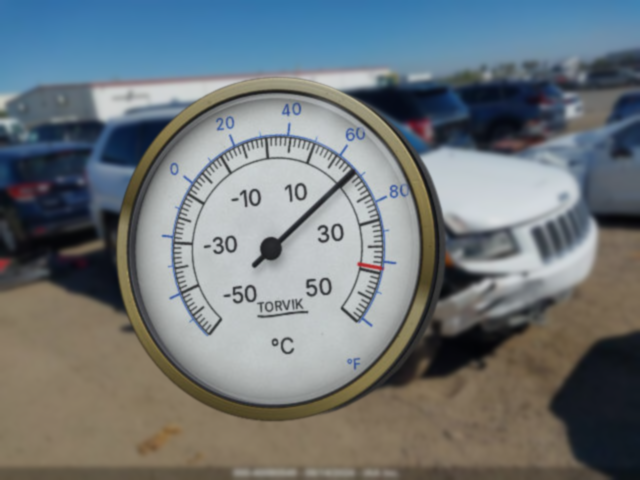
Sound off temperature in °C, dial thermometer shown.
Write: 20 °C
